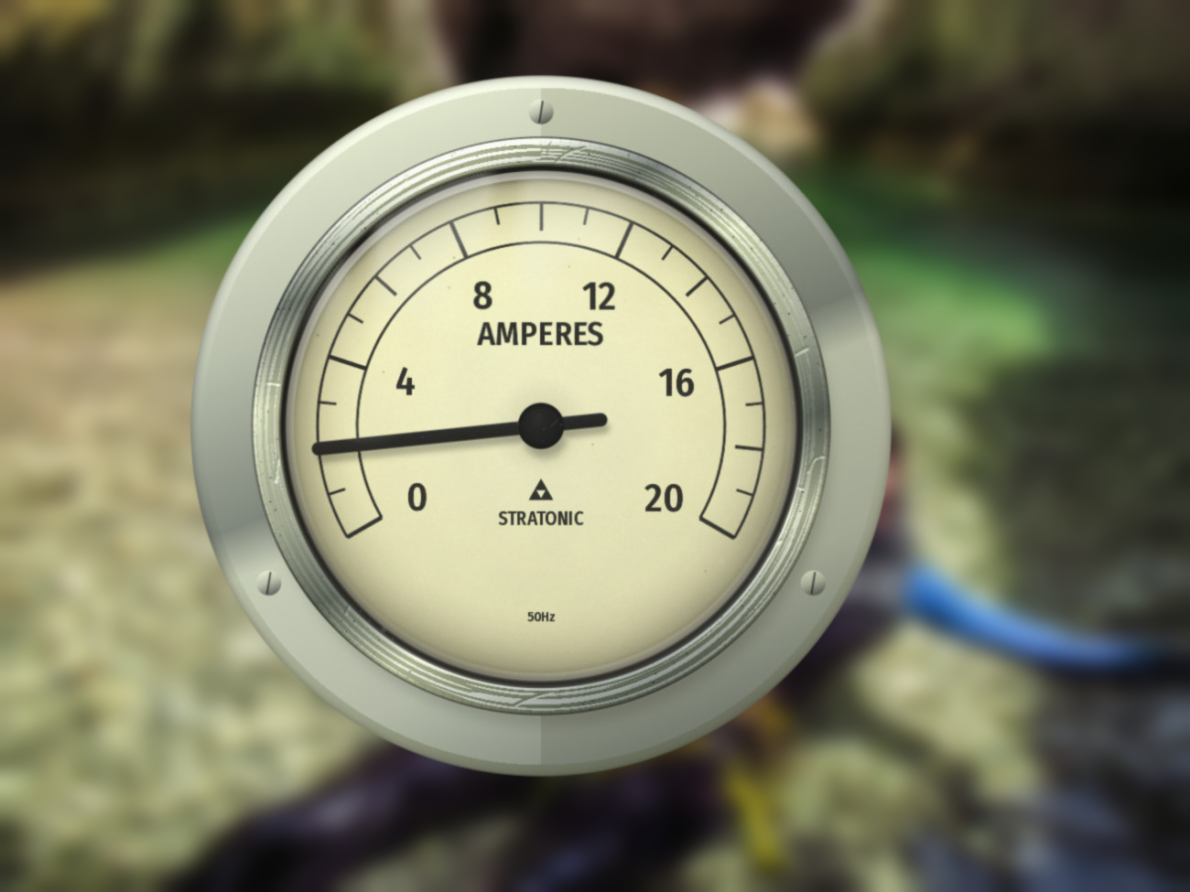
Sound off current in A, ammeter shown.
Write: 2 A
